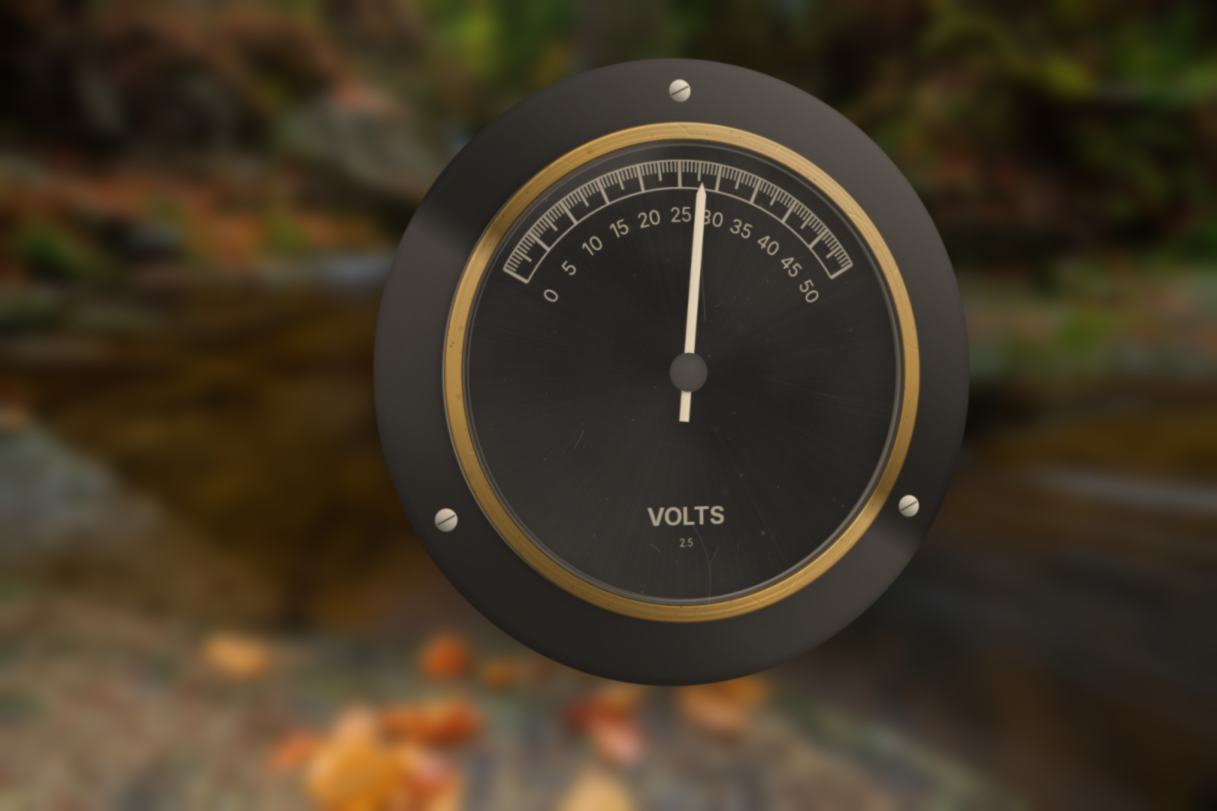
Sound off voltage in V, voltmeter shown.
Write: 27.5 V
